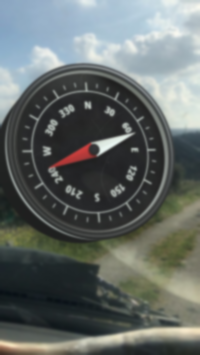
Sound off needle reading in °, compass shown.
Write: 250 °
